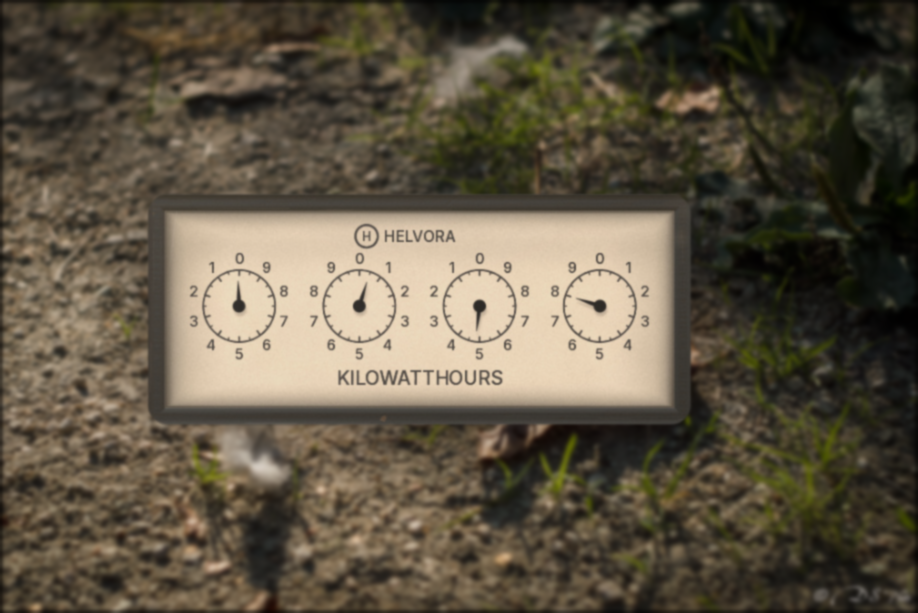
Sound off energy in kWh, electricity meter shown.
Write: 48 kWh
